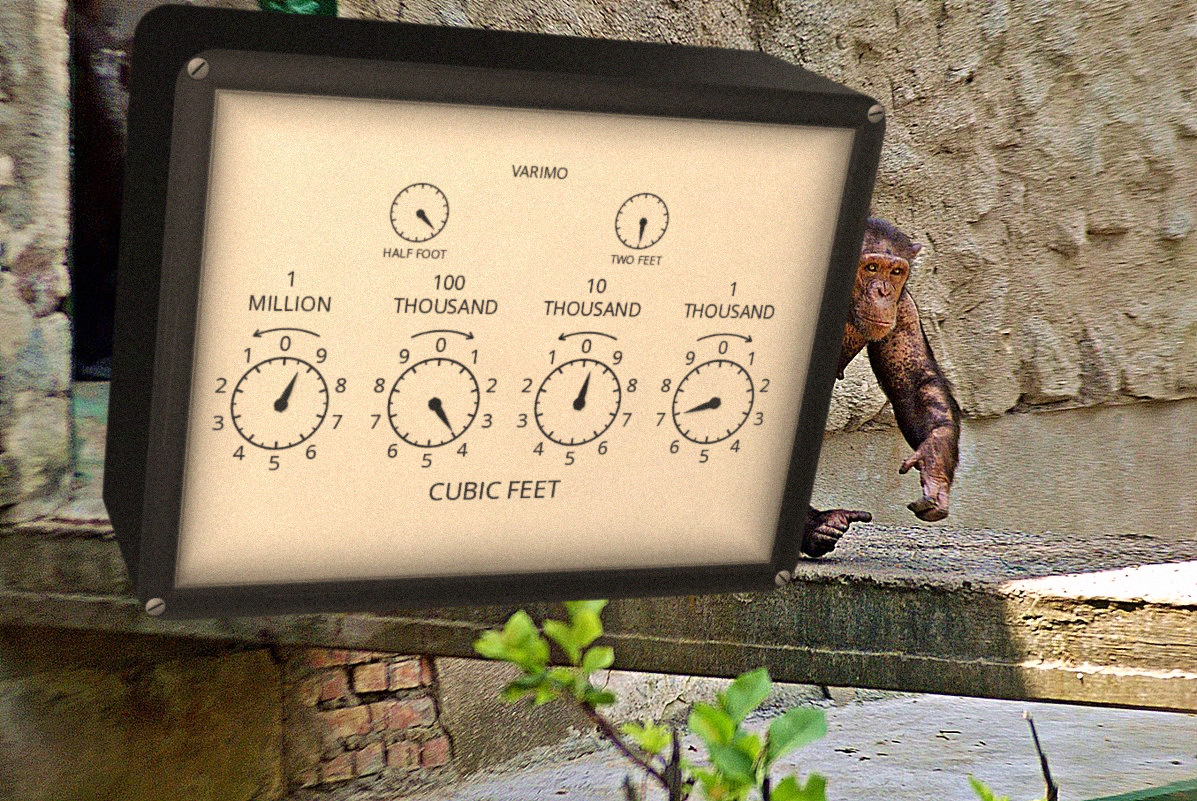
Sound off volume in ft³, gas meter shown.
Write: 939700 ft³
